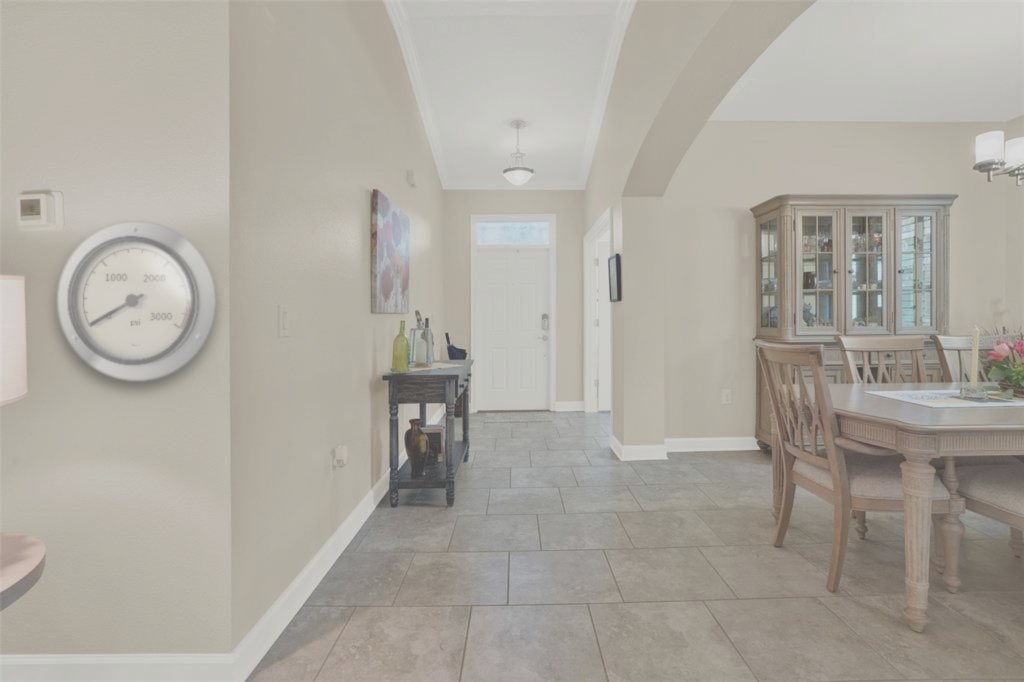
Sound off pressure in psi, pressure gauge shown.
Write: 0 psi
